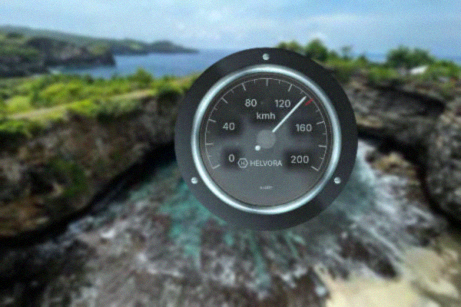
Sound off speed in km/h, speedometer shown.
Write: 135 km/h
